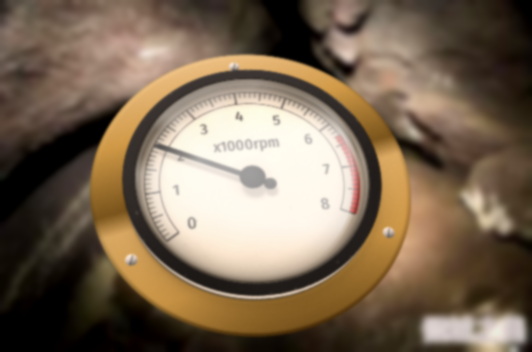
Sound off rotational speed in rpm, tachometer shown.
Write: 2000 rpm
